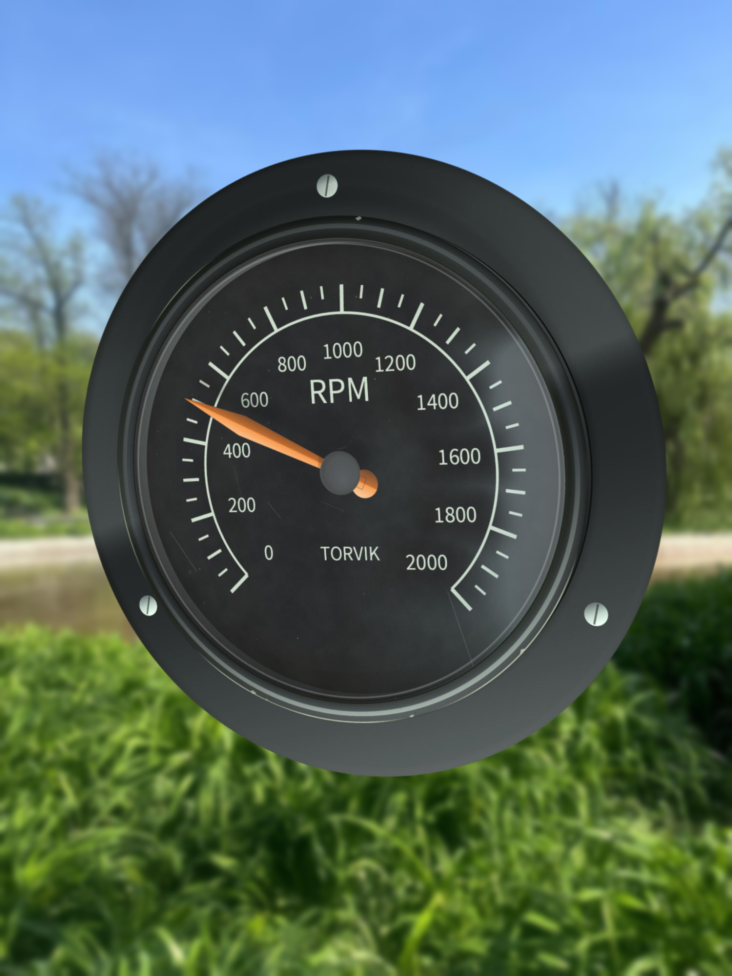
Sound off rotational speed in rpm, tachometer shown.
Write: 500 rpm
